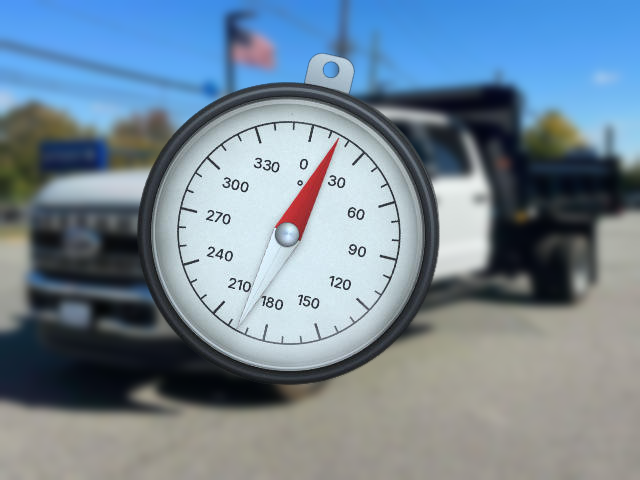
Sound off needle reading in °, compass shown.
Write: 15 °
